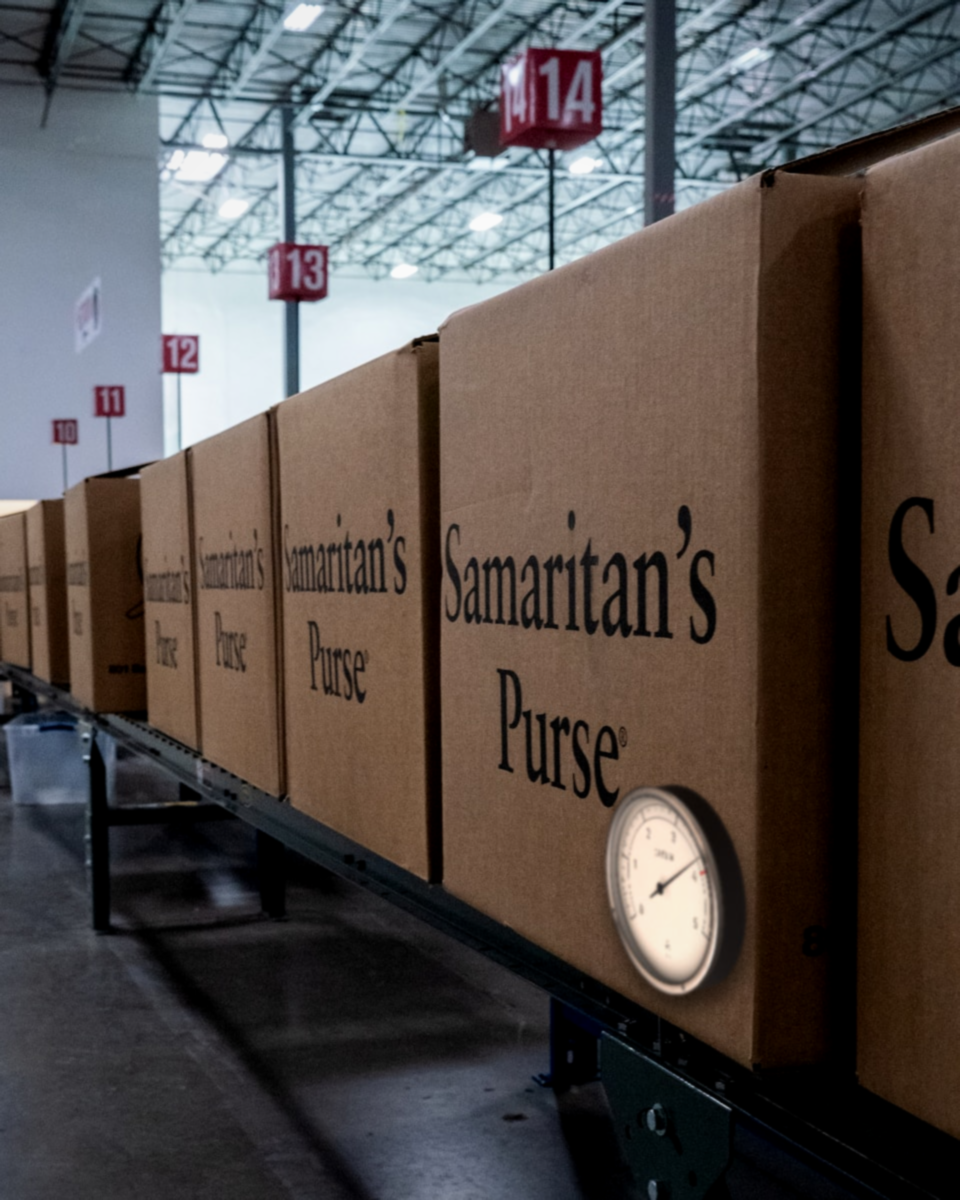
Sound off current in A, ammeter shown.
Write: 3.8 A
